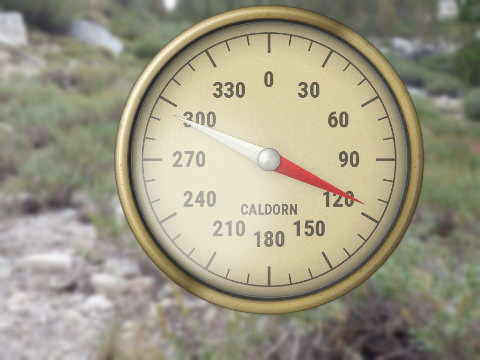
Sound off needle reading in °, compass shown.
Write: 115 °
